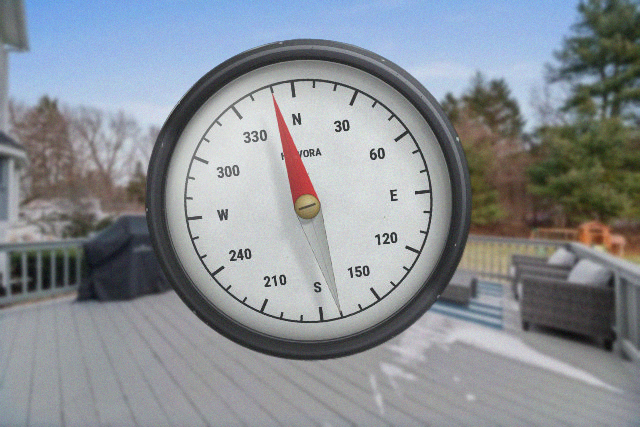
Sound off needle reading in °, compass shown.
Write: 350 °
